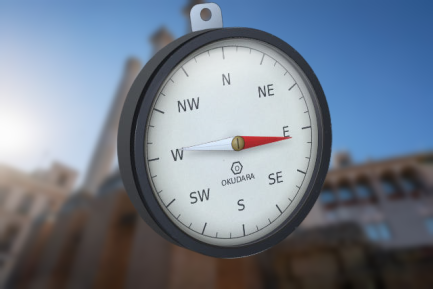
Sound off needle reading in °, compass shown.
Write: 95 °
